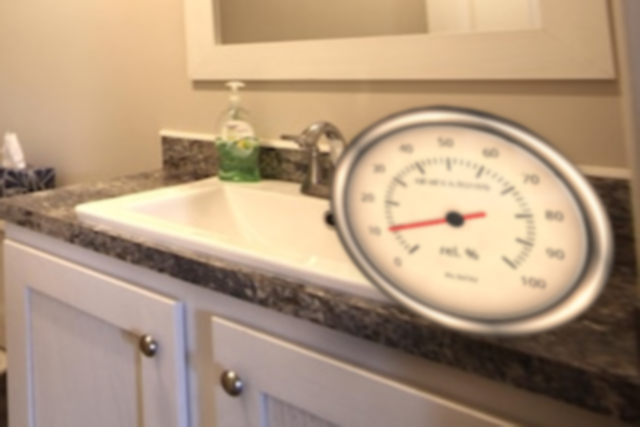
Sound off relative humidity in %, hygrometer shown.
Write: 10 %
